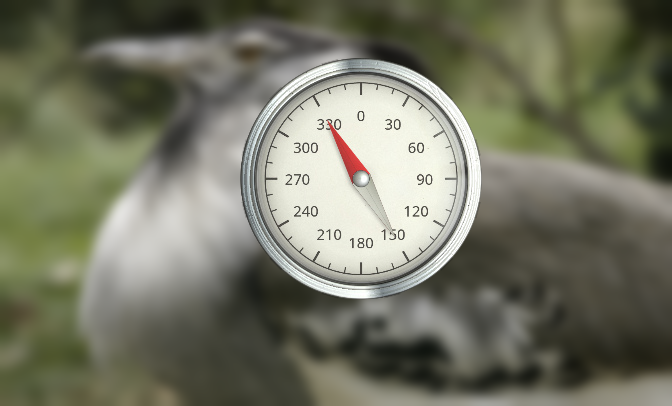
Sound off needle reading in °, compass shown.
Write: 330 °
